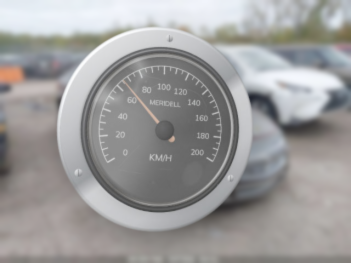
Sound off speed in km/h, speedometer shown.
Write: 65 km/h
